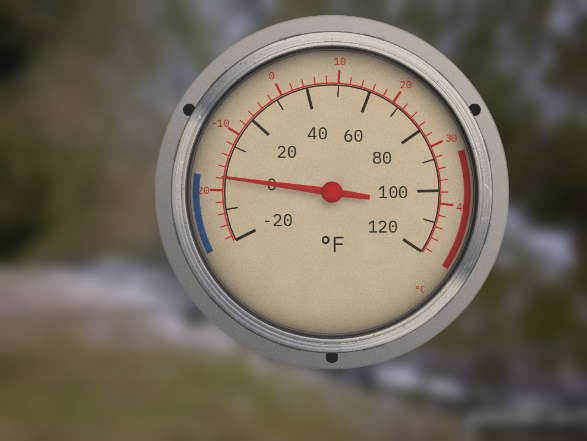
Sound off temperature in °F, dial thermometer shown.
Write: 0 °F
